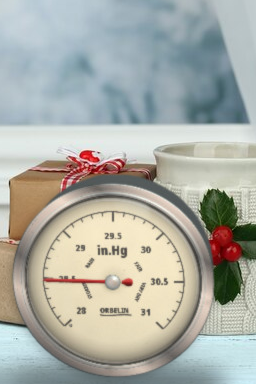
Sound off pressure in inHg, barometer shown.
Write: 28.5 inHg
